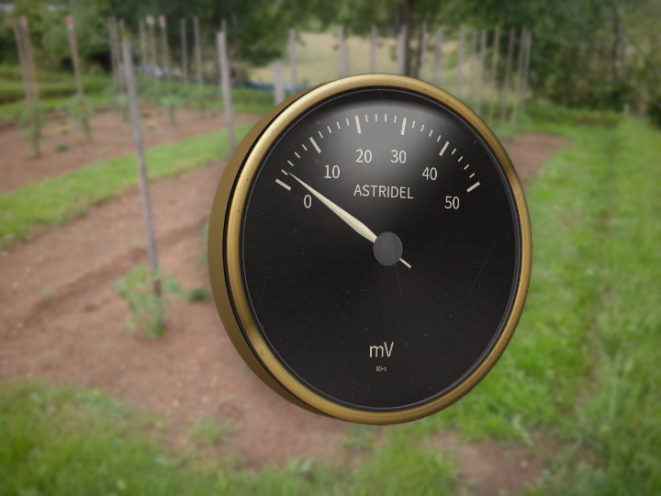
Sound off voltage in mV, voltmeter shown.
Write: 2 mV
